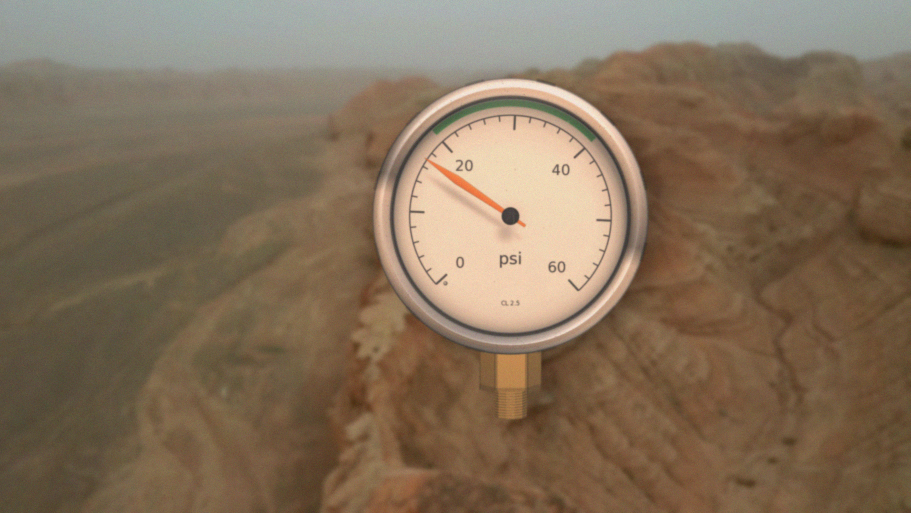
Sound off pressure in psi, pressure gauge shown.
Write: 17 psi
